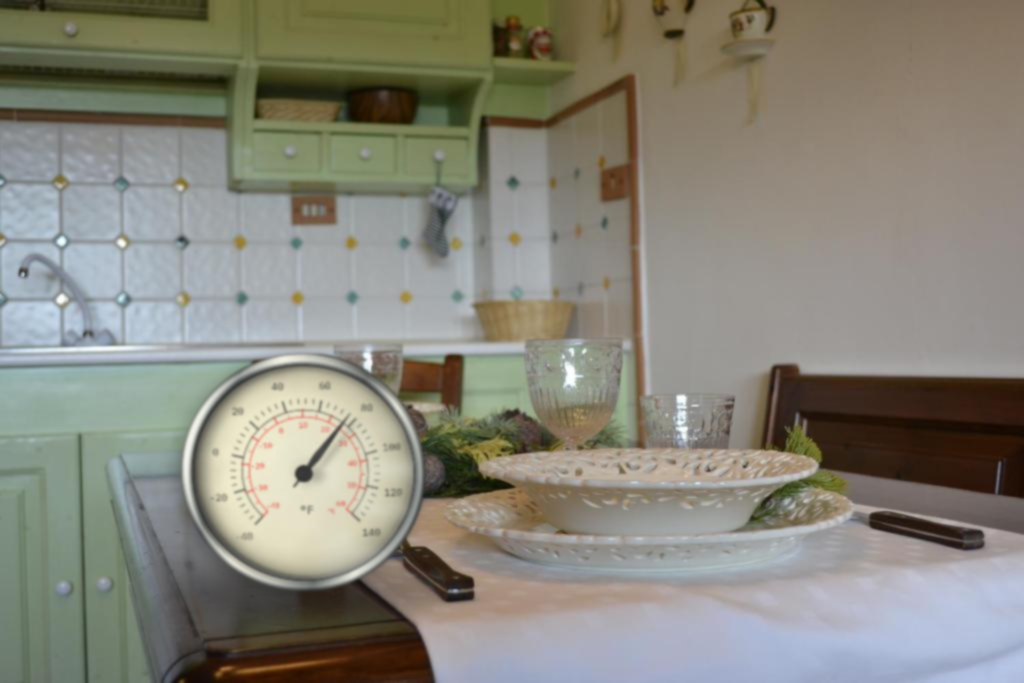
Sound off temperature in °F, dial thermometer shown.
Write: 76 °F
